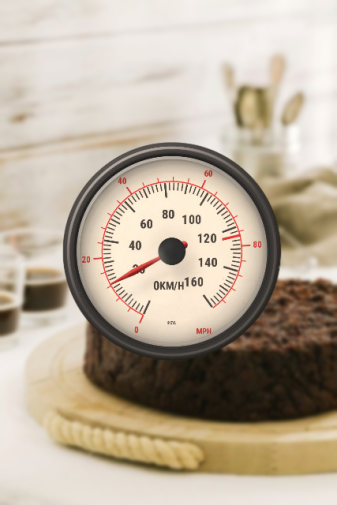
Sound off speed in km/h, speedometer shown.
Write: 20 km/h
